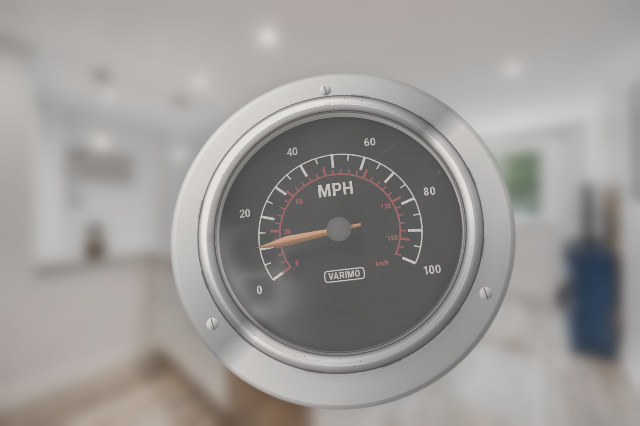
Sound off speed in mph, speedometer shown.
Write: 10 mph
